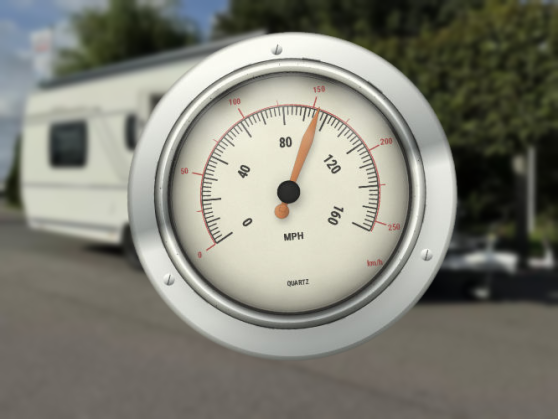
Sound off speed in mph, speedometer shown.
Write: 96 mph
